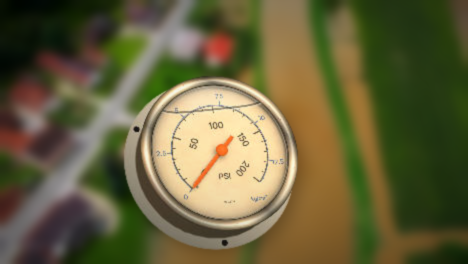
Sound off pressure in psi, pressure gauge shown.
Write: 0 psi
